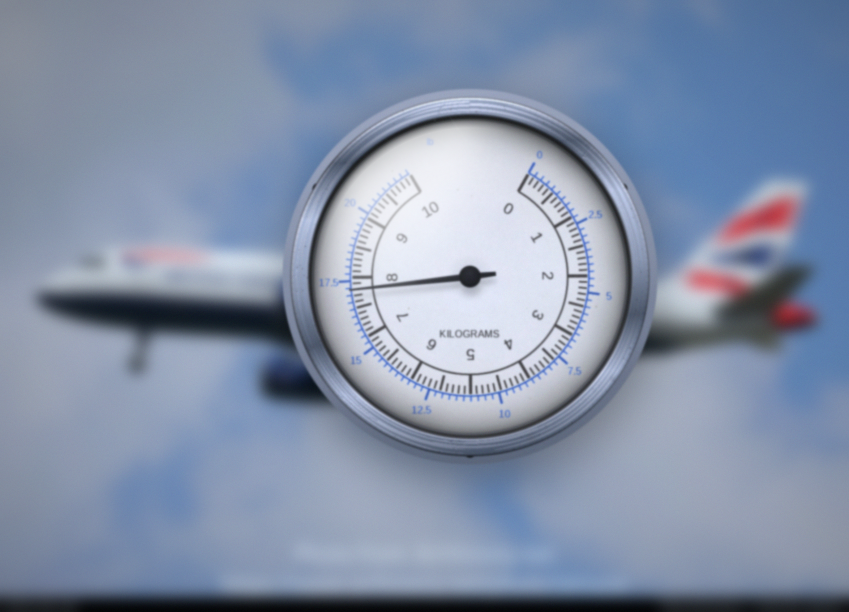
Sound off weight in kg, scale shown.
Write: 7.8 kg
